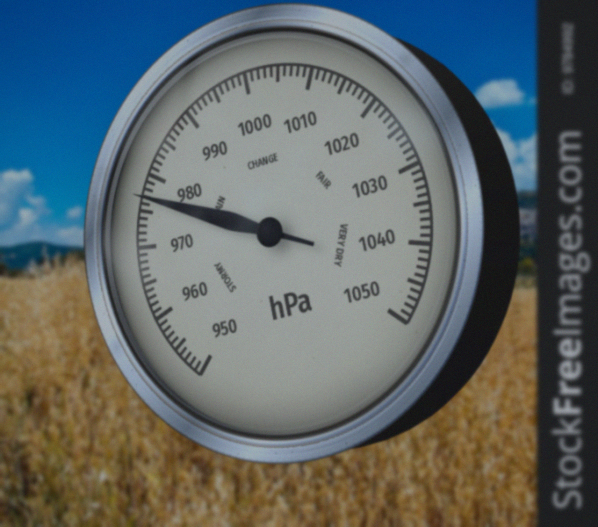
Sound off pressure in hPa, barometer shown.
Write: 977 hPa
